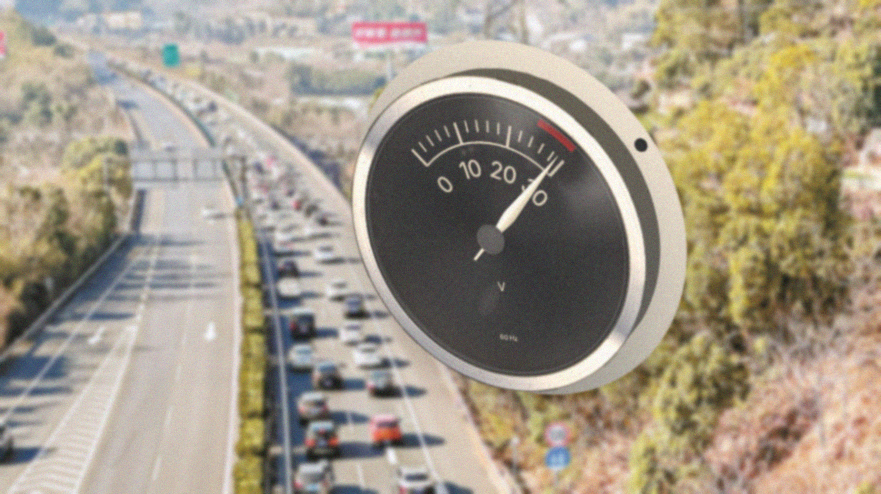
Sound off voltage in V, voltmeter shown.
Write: 29 V
